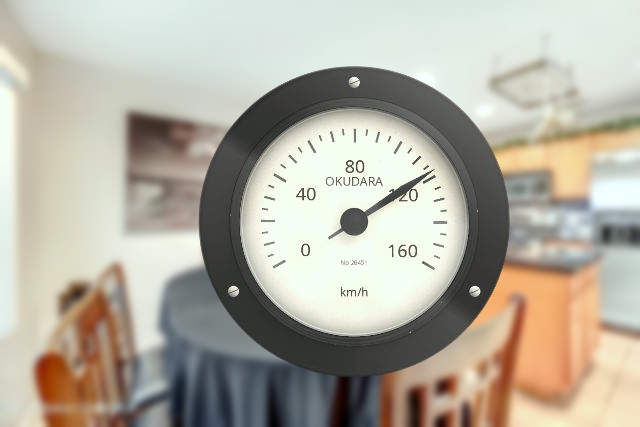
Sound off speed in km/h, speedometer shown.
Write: 117.5 km/h
